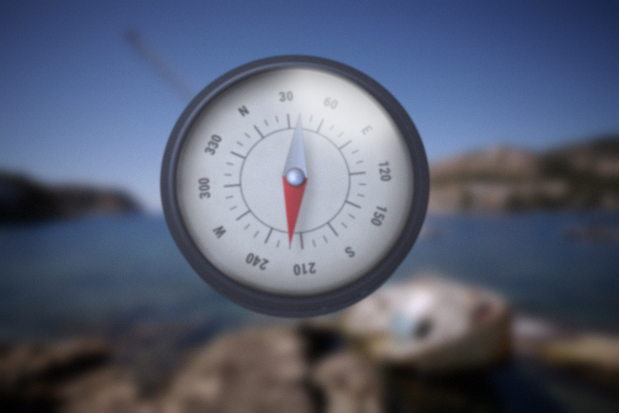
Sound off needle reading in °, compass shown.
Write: 220 °
